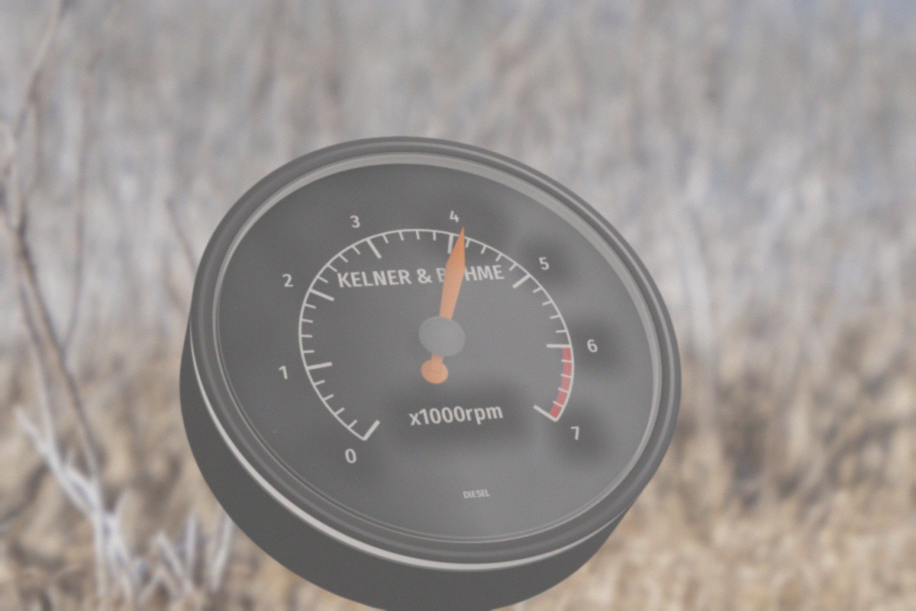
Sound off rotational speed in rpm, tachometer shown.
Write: 4100 rpm
